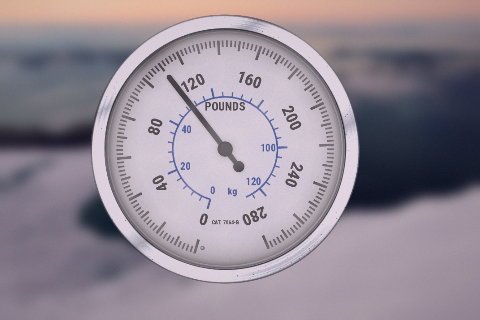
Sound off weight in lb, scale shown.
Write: 110 lb
